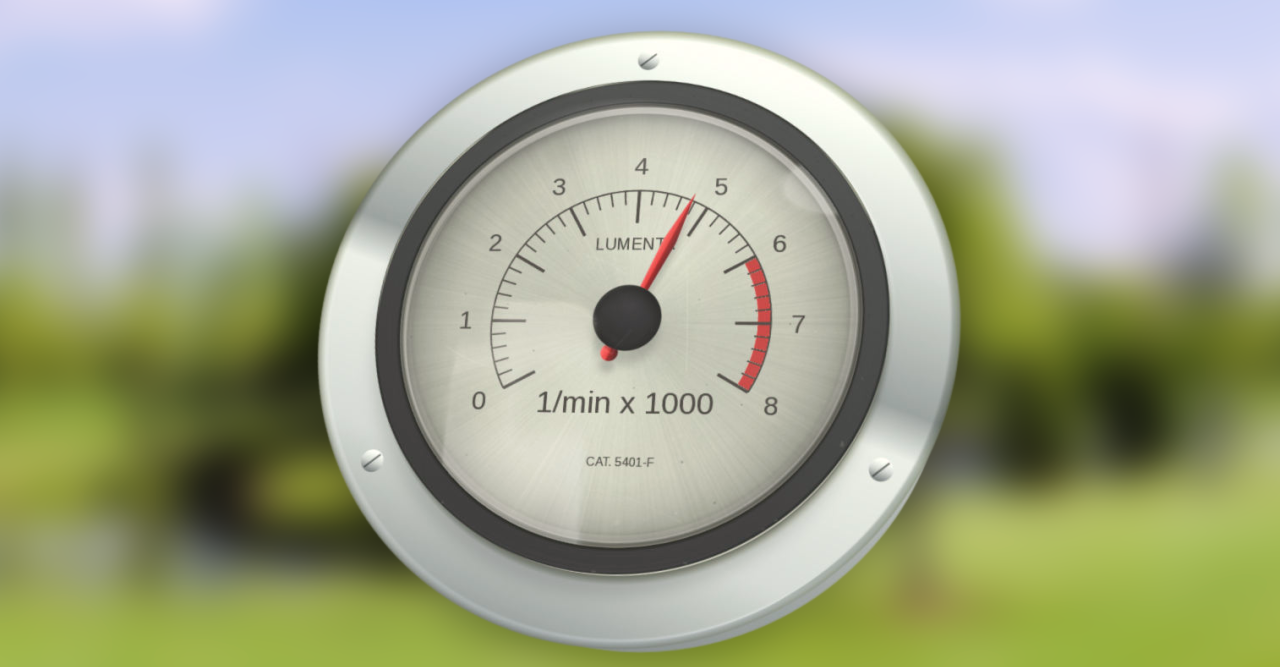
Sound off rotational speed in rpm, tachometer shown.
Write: 4800 rpm
